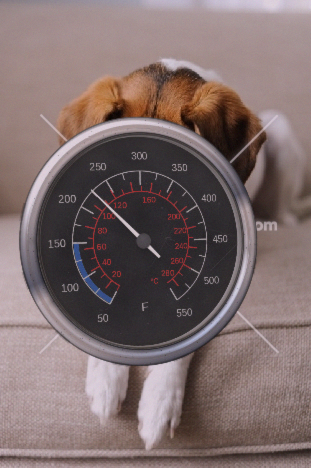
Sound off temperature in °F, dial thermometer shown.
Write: 225 °F
